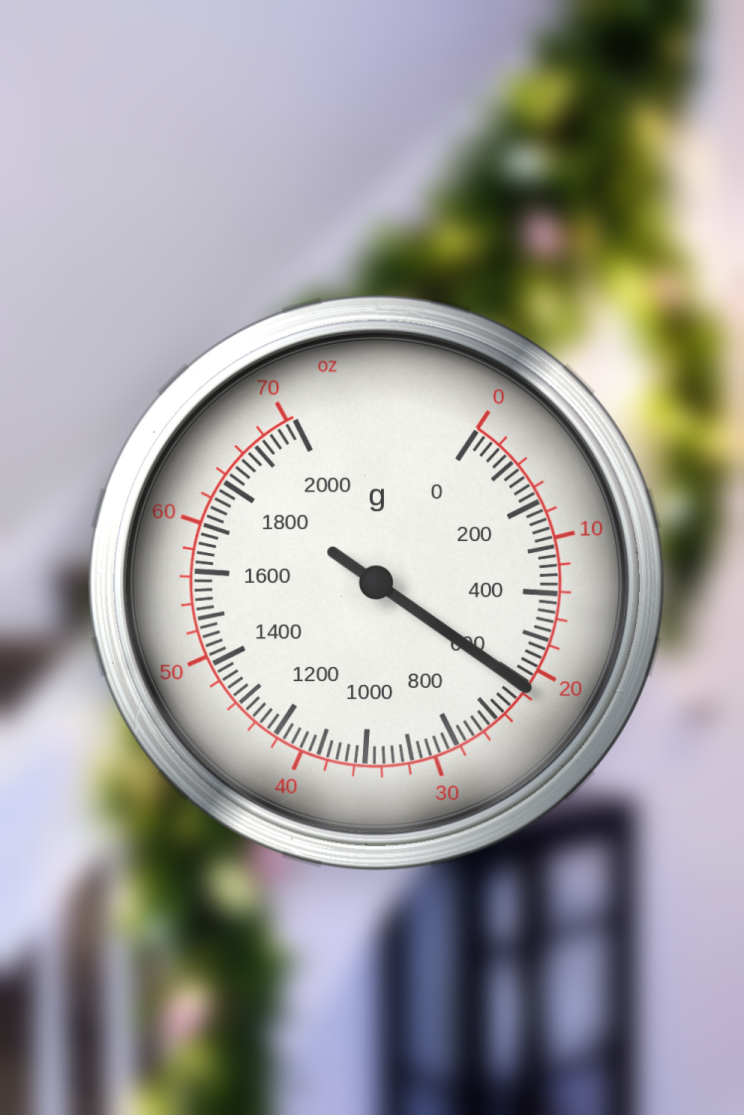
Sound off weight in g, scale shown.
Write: 610 g
